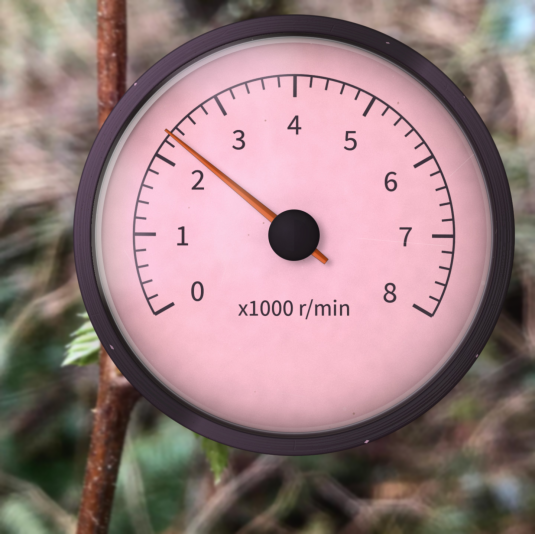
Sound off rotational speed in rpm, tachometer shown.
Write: 2300 rpm
